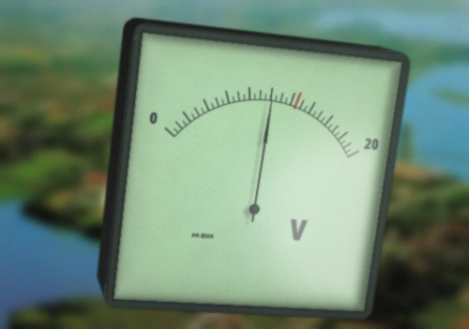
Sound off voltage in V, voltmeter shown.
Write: 10 V
